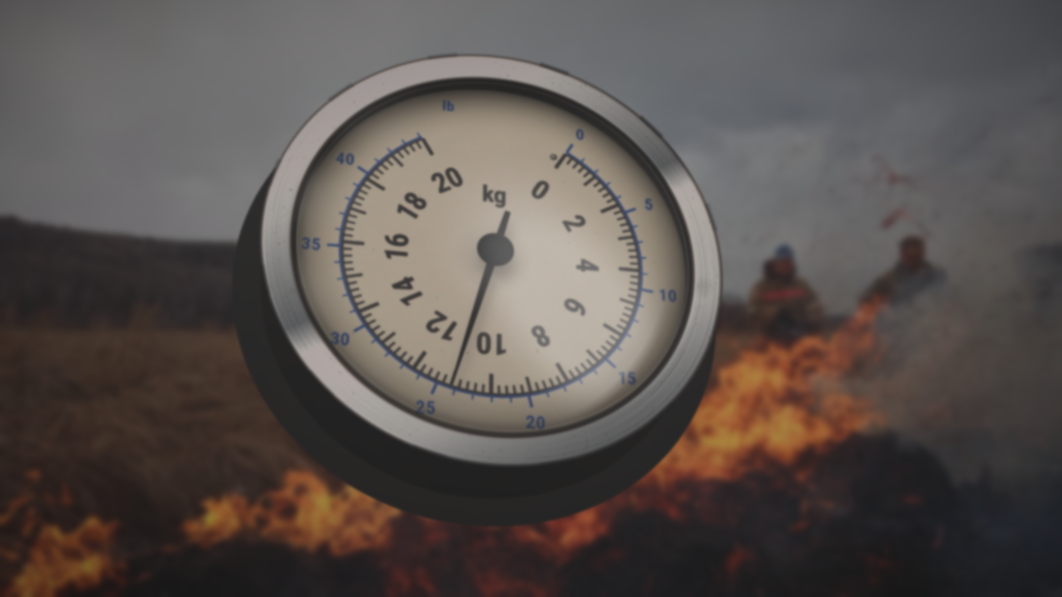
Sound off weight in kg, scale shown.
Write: 11 kg
